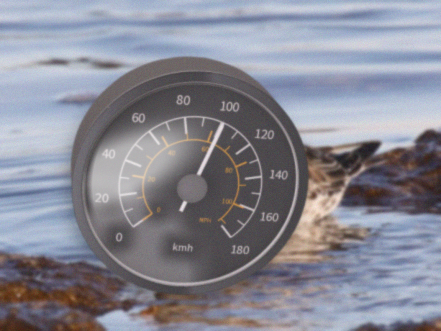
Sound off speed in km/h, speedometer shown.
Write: 100 km/h
